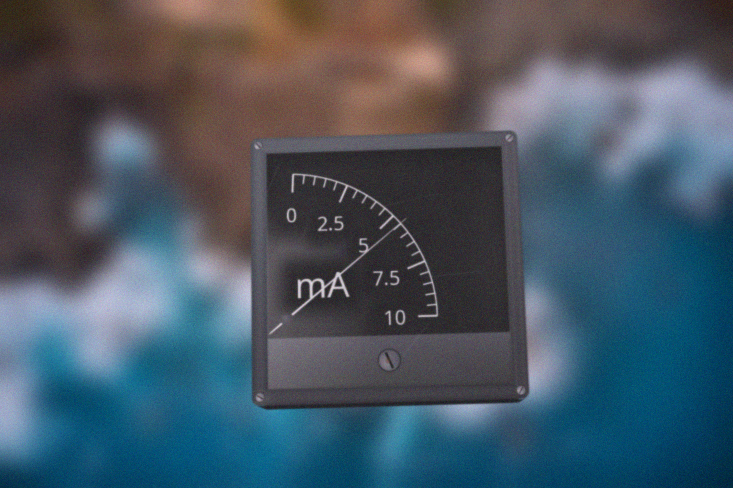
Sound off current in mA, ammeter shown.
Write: 5.5 mA
